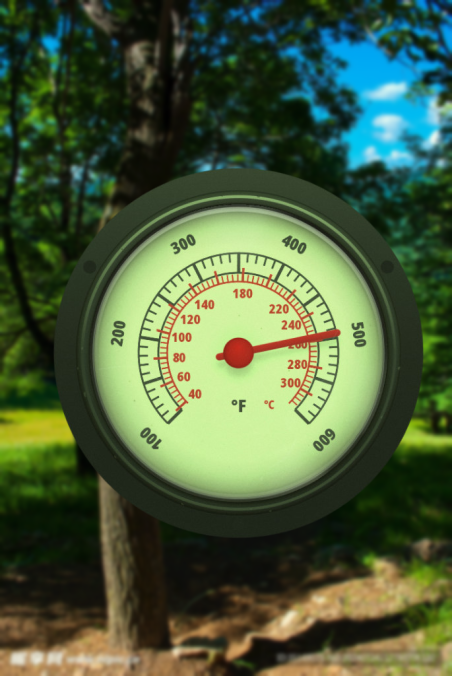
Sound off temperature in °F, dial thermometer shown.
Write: 495 °F
